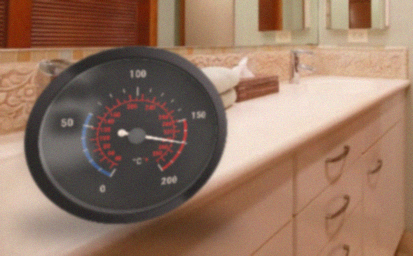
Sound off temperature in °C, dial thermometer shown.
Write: 170 °C
